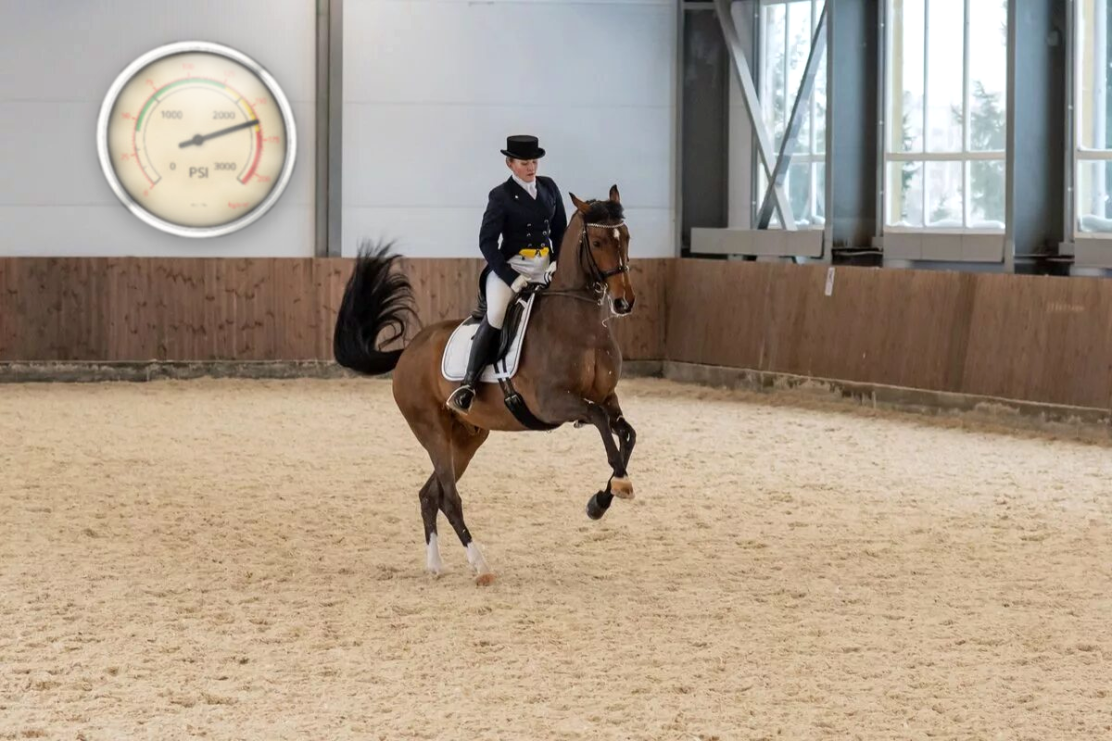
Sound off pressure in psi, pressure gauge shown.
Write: 2300 psi
